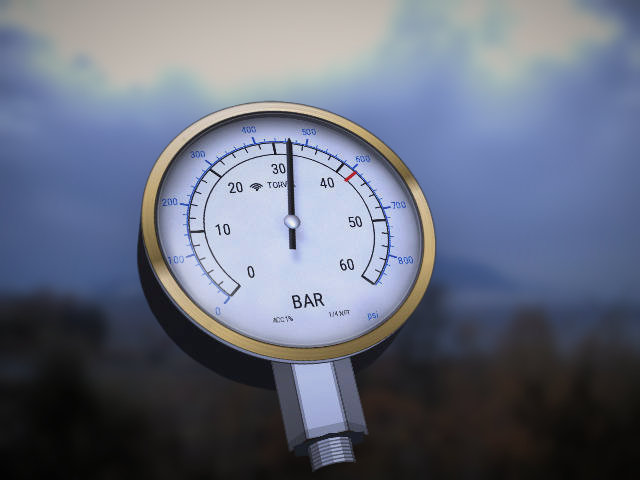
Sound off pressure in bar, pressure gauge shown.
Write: 32 bar
